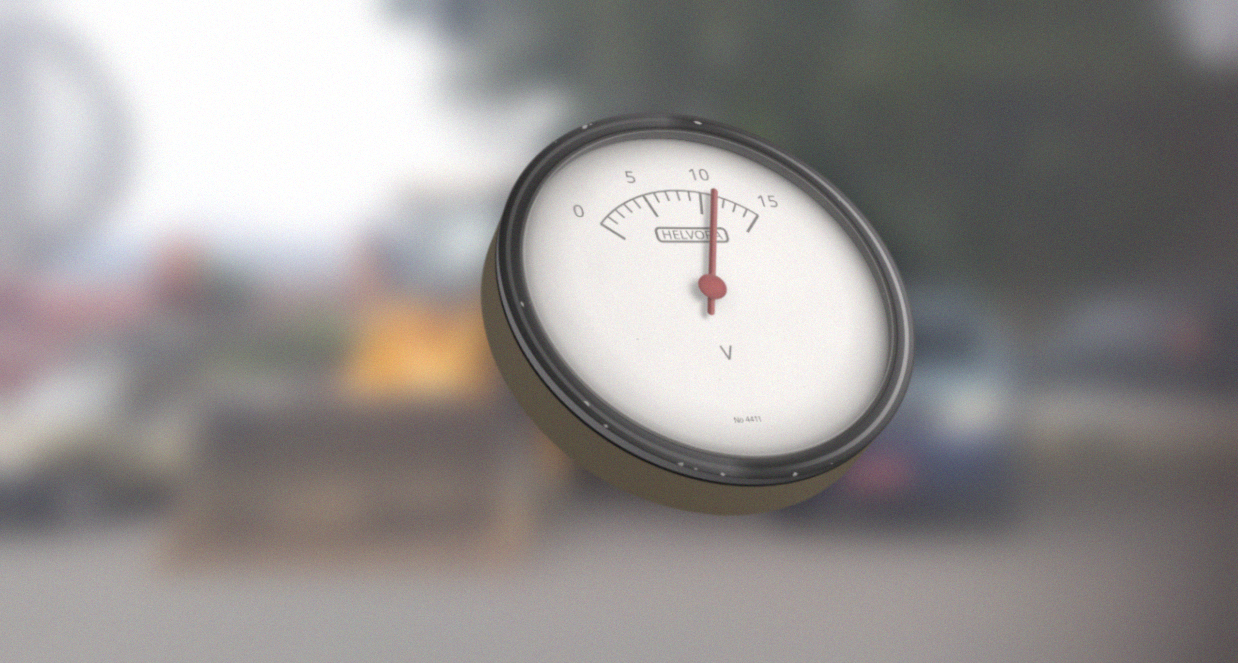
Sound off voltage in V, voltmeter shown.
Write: 11 V
